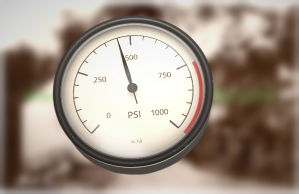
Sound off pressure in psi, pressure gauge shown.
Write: 450 psi
